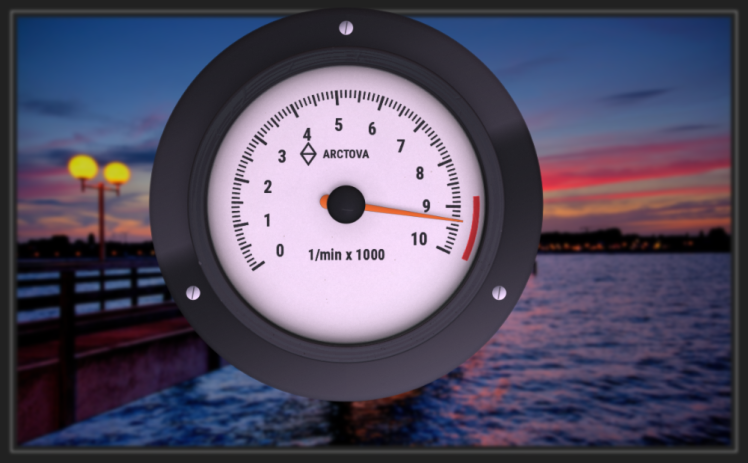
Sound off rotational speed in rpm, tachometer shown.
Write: 9300 rpm
